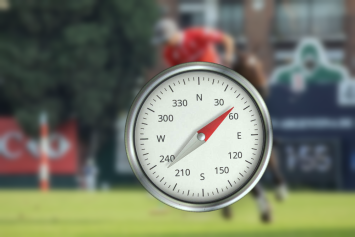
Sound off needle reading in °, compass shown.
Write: 50 °
